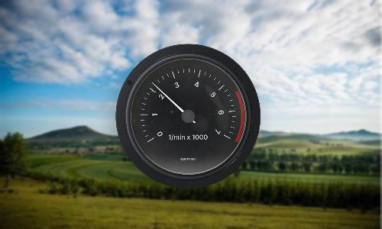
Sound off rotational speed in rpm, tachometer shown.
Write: 2200 rpm
